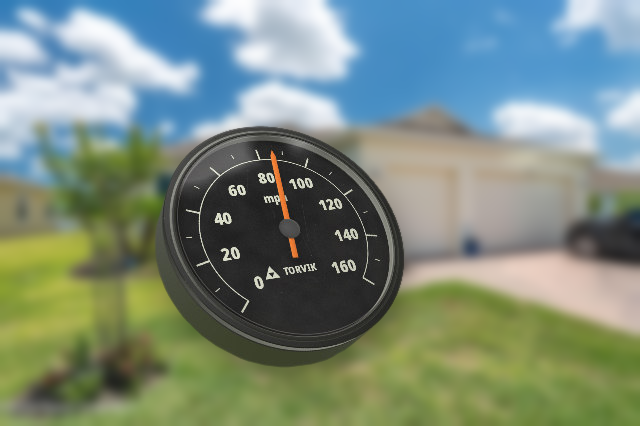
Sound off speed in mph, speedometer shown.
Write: 85 mph
